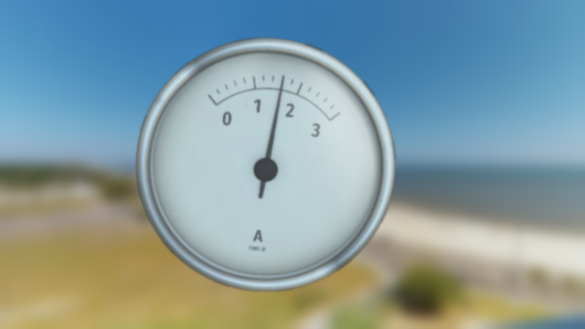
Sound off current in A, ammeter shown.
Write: 1.6 A
